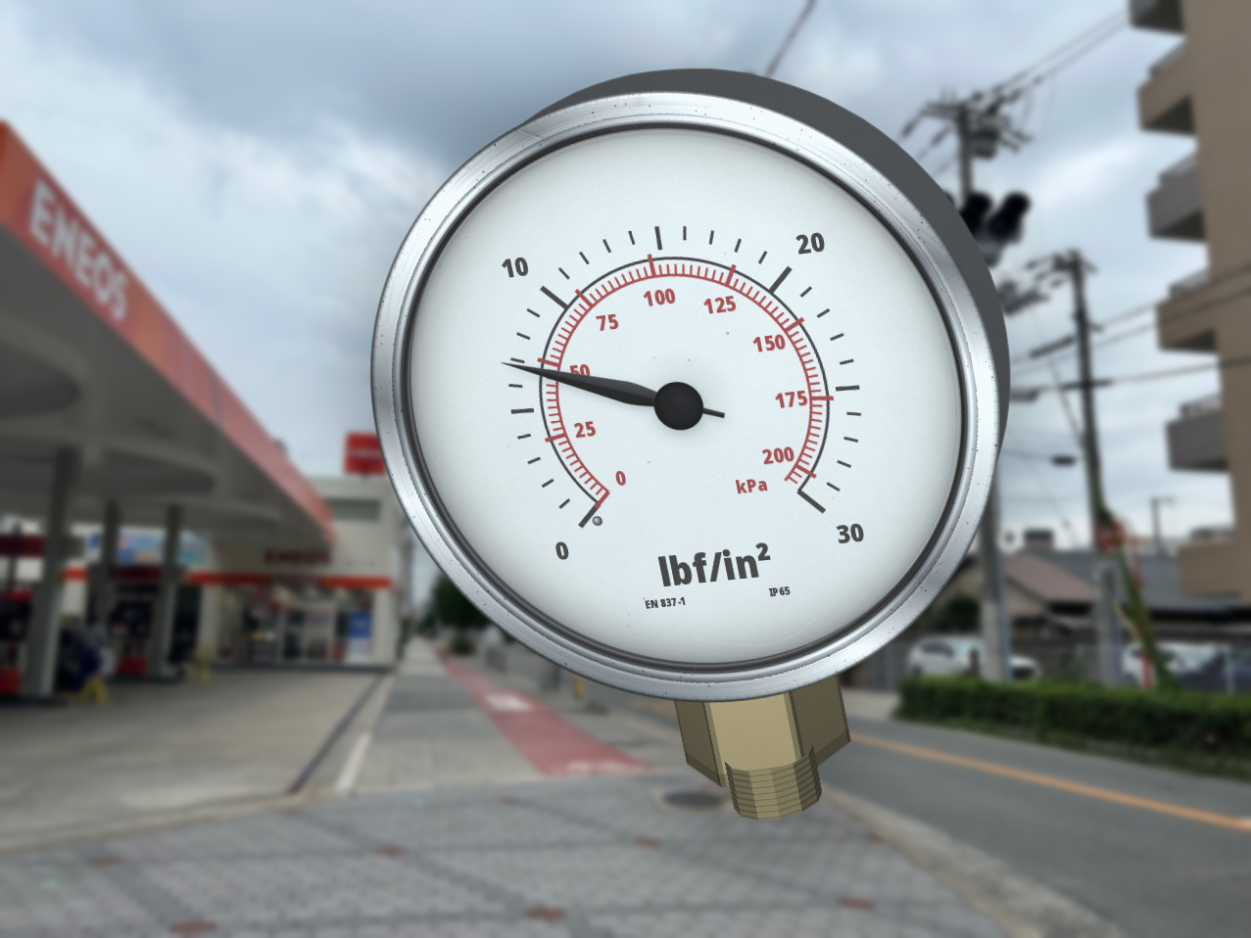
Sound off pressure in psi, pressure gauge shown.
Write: 7 psi
